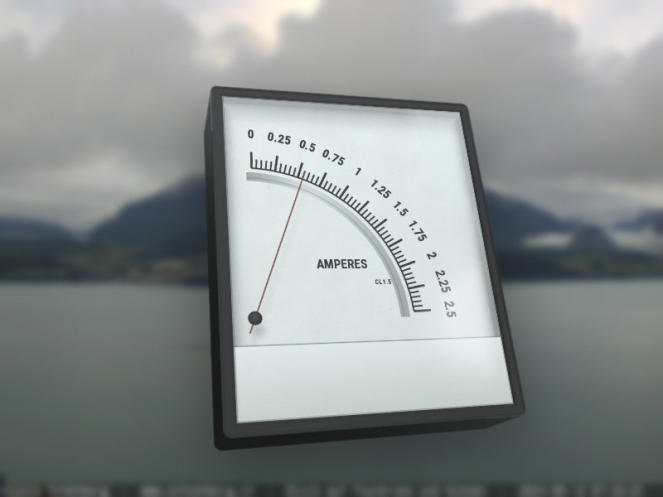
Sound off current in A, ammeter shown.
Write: 0.55 A
